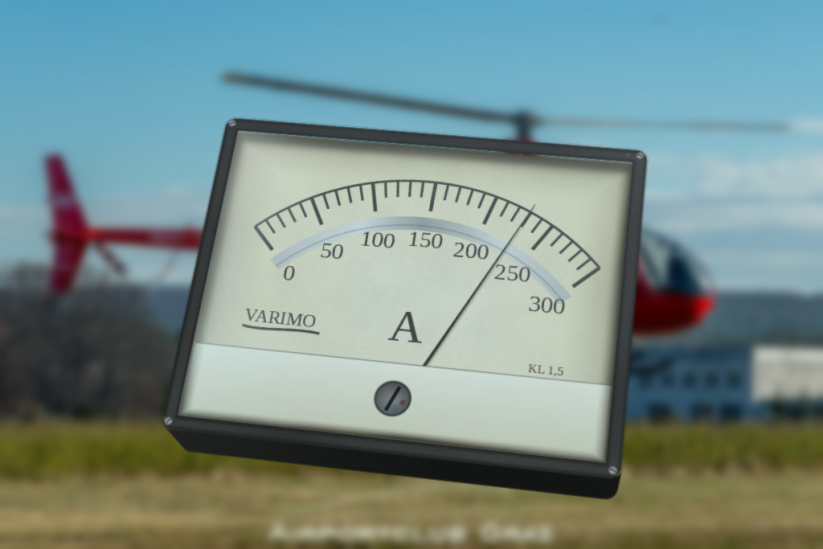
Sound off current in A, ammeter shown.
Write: 230 A
